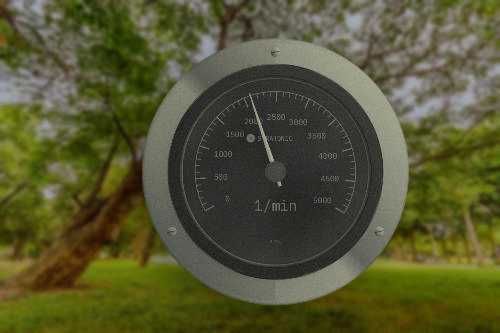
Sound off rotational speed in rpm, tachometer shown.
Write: 2100 rpm
